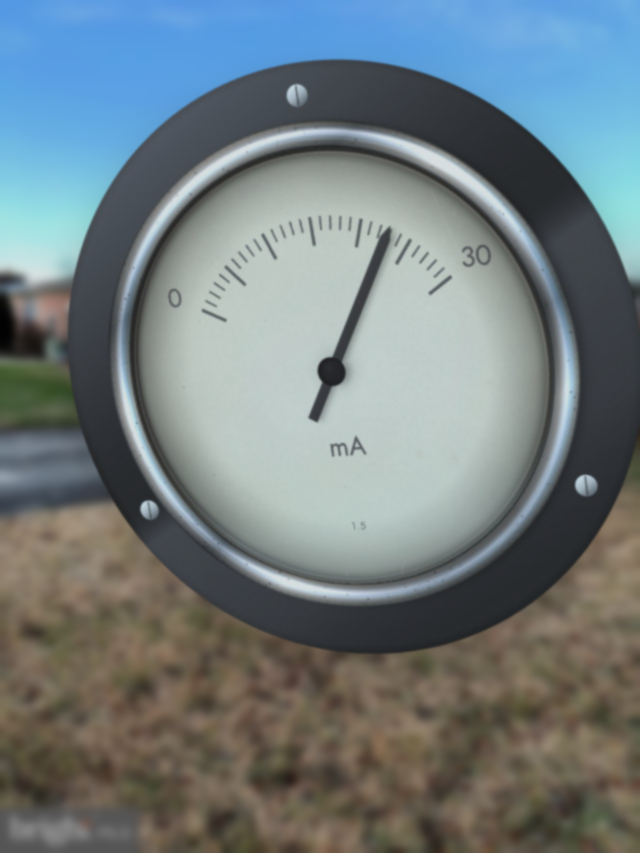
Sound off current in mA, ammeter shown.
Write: 23 mA
